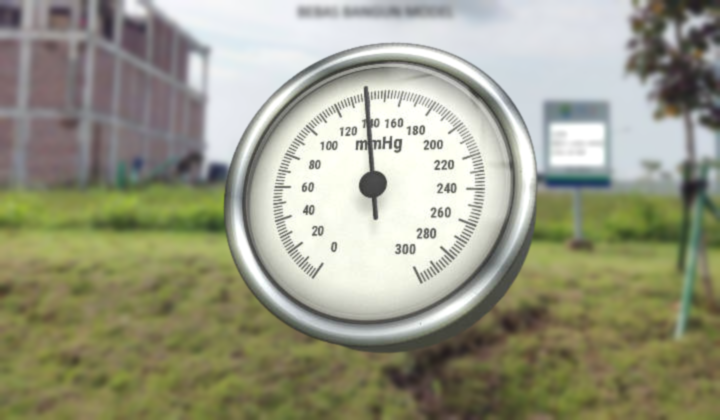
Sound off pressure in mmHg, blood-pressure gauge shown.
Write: 140 mmHg
